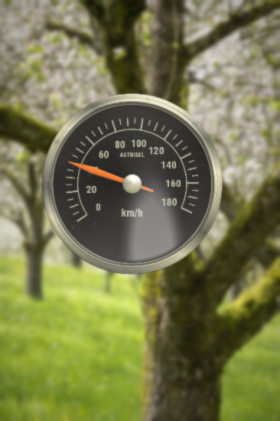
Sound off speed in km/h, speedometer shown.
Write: 40 km/h
